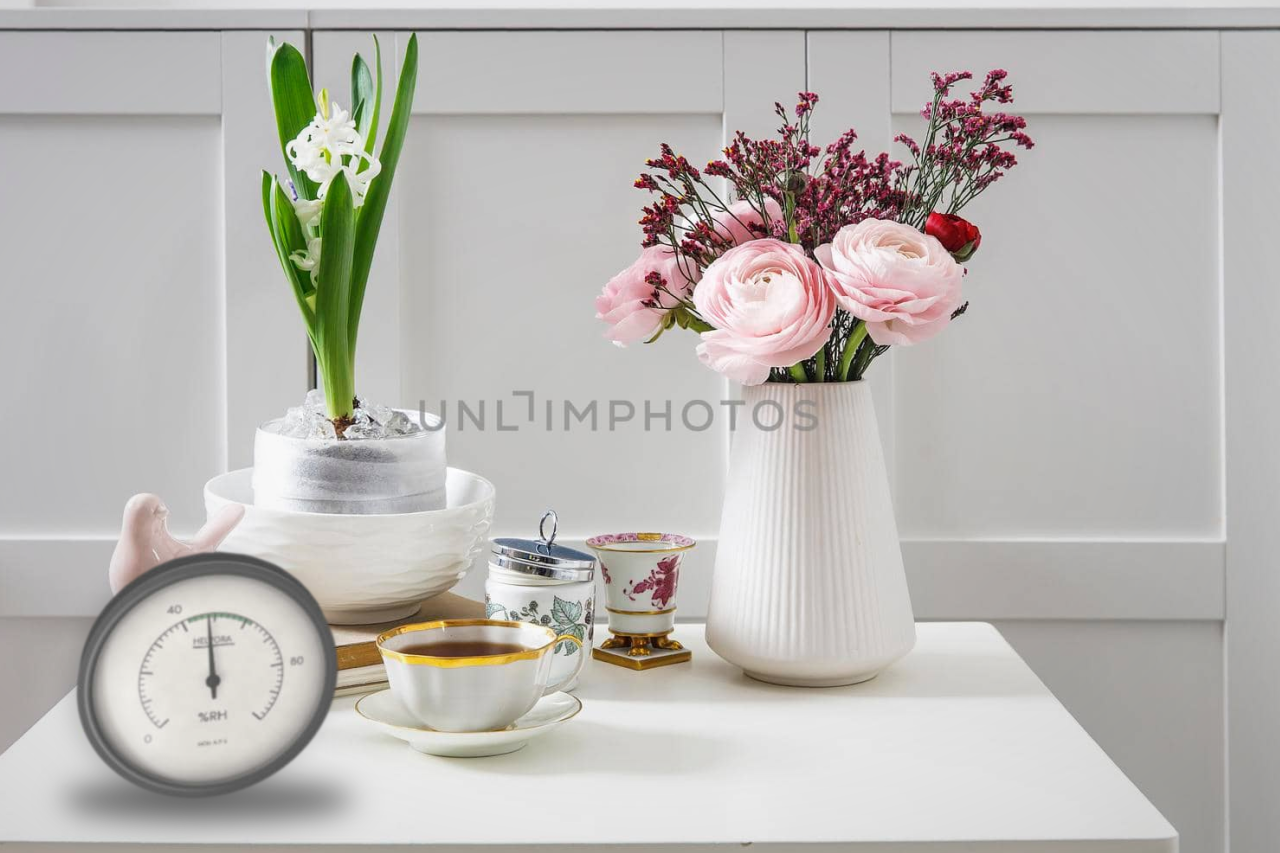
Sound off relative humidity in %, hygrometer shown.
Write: 48 %
